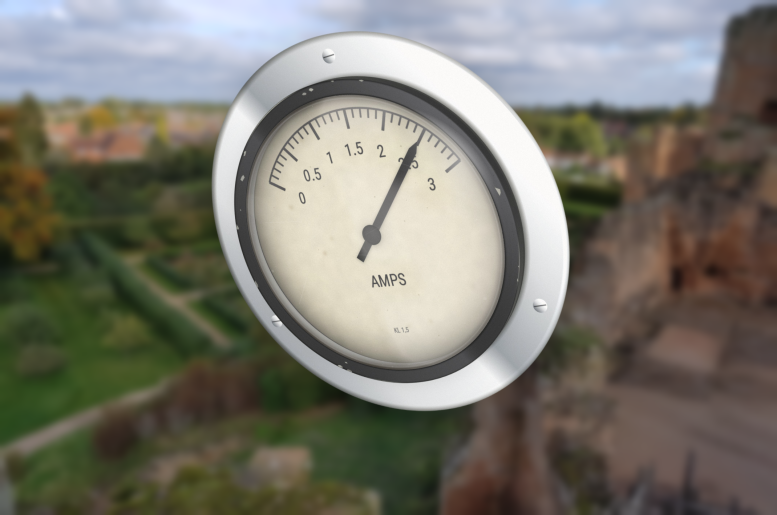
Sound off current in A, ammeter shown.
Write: 2.5 A
